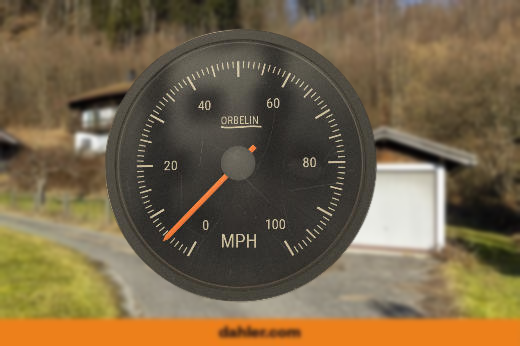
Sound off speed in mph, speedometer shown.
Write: 5 mph
